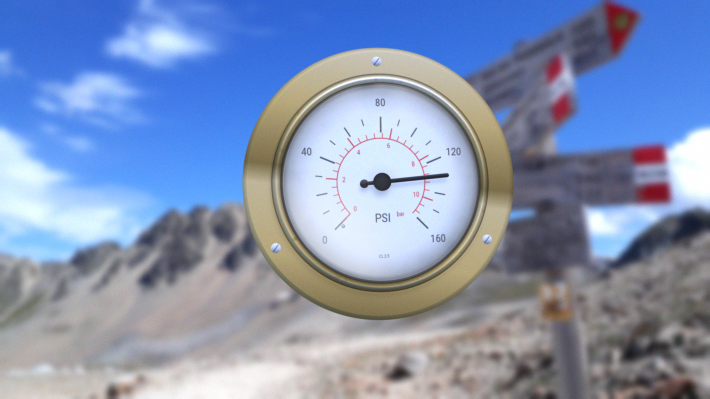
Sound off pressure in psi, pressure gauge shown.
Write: 130 psi
